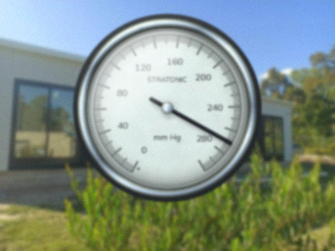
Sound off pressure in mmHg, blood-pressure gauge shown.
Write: 270 mmHg
